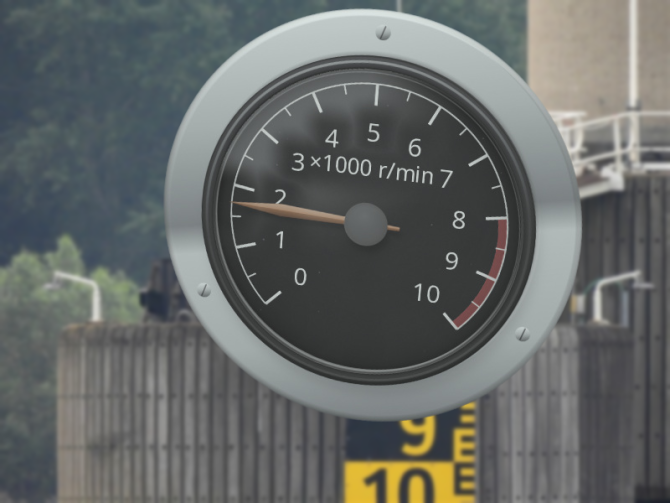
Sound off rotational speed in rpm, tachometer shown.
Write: 1750 rpm
